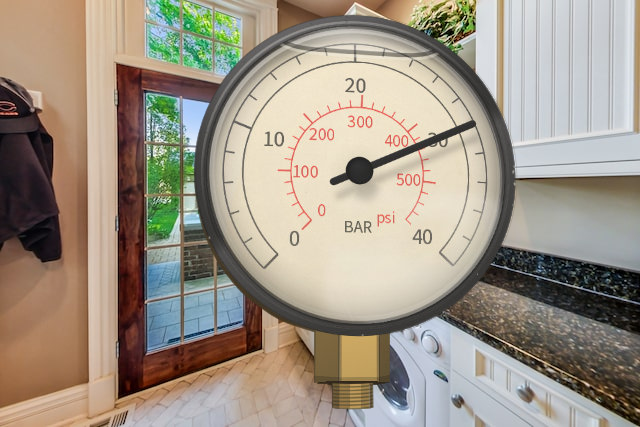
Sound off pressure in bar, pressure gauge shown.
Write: 30 bar
